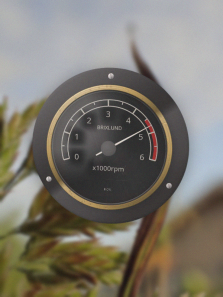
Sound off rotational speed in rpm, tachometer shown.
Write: 4750 rpm
